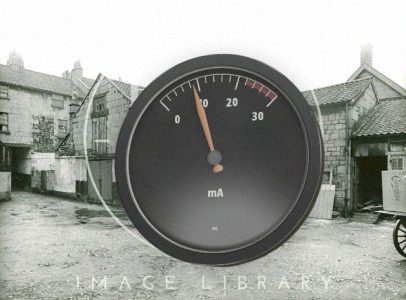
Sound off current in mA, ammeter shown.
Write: 9 mA
